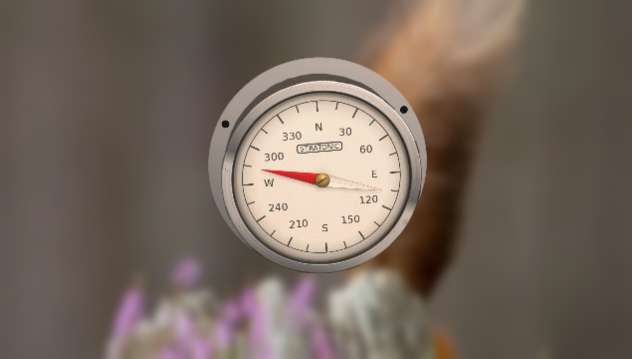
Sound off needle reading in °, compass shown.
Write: 285 °
